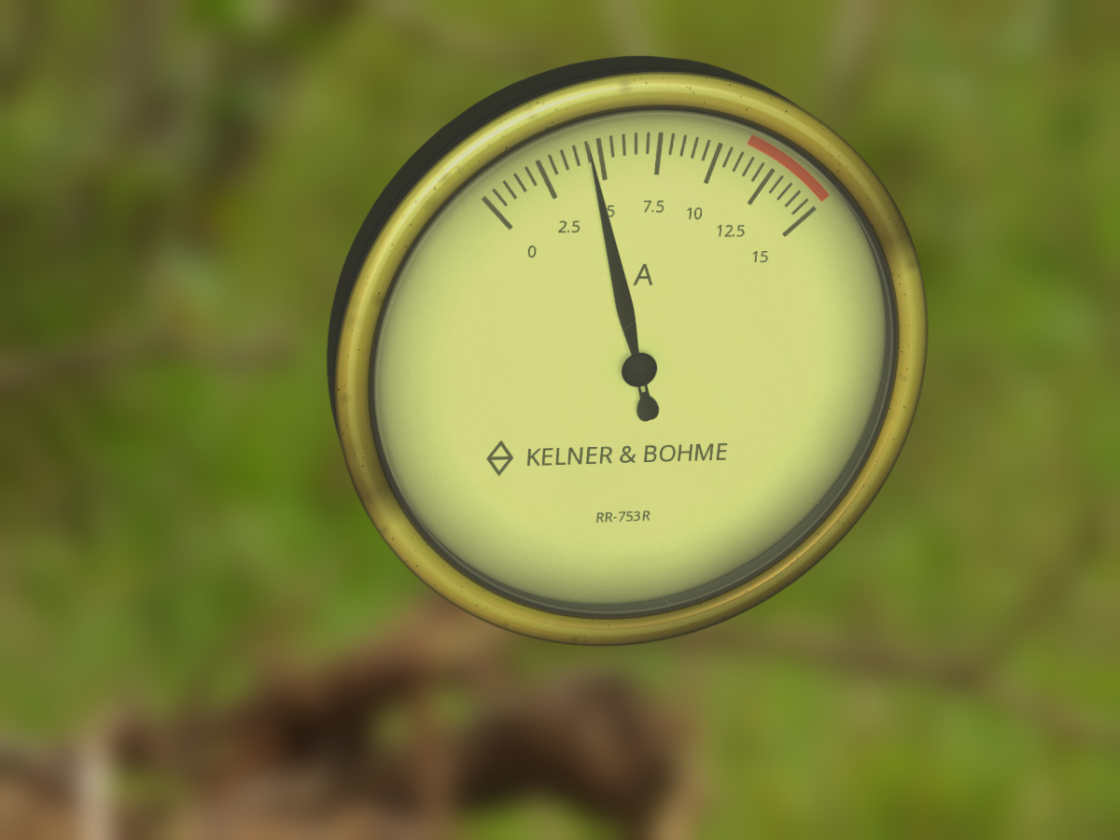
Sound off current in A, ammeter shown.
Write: 4.5 A
